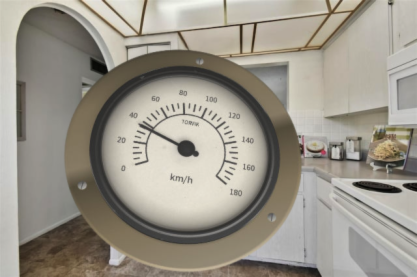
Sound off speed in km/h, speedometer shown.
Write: 35 km/h
